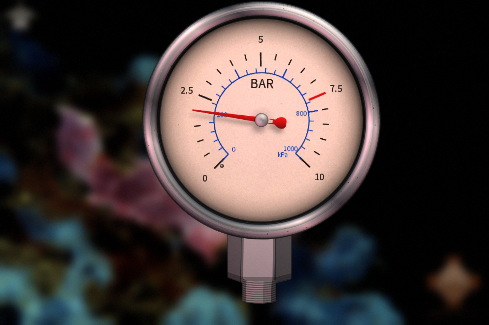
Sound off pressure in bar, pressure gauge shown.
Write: 2 bar
